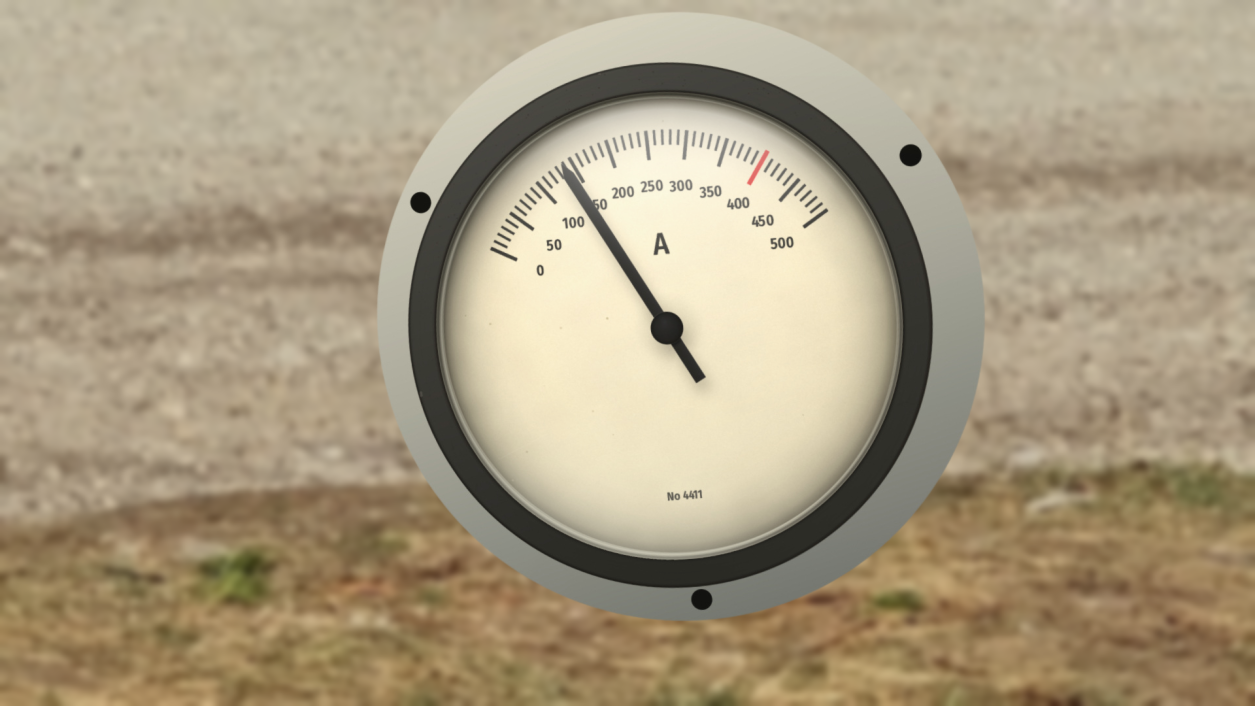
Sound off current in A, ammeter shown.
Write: 140 A
